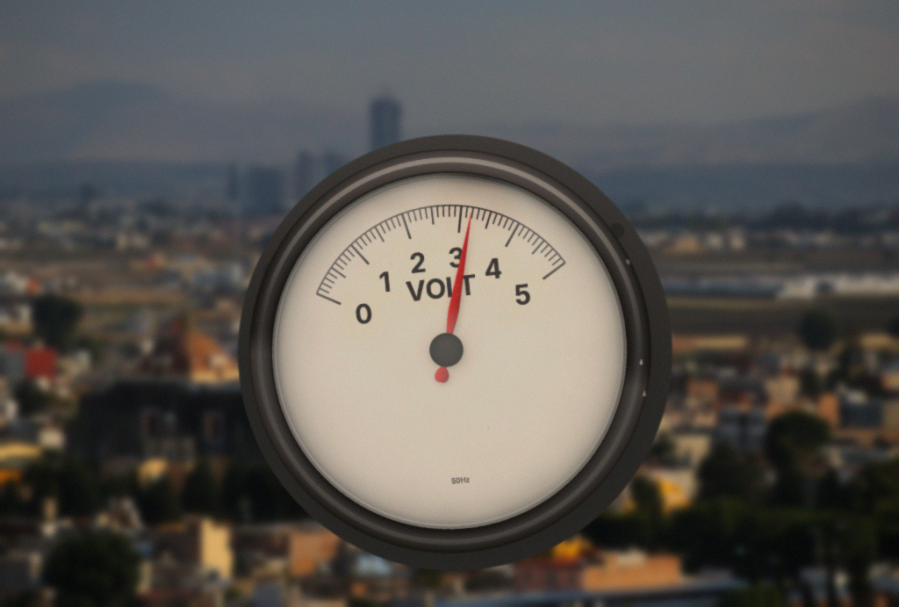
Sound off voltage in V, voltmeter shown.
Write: 3.2 V
